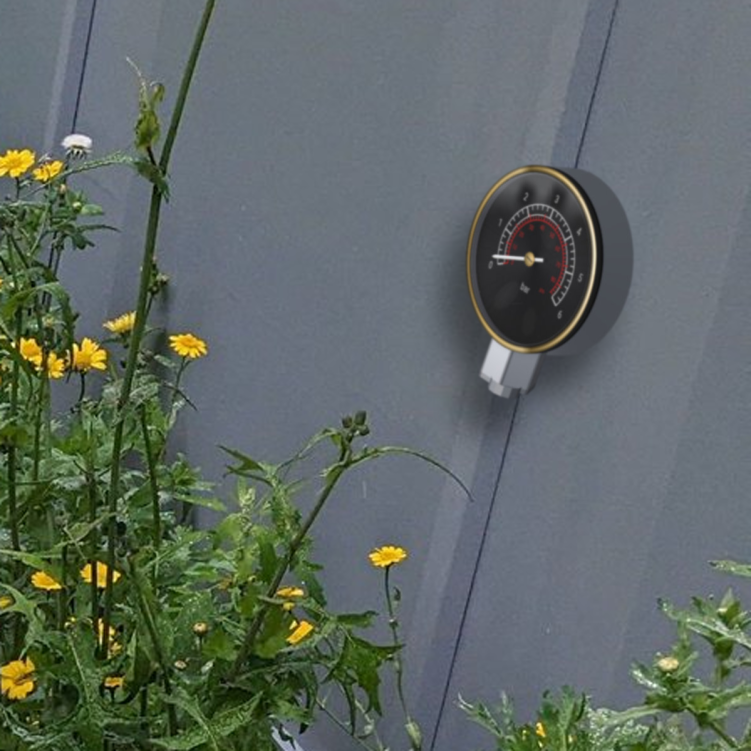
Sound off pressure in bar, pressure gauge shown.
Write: 0.2 bar
